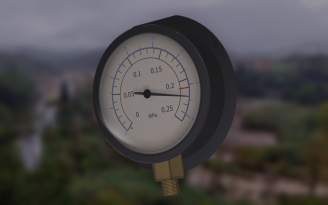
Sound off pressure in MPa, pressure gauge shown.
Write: 0.22 MPa
